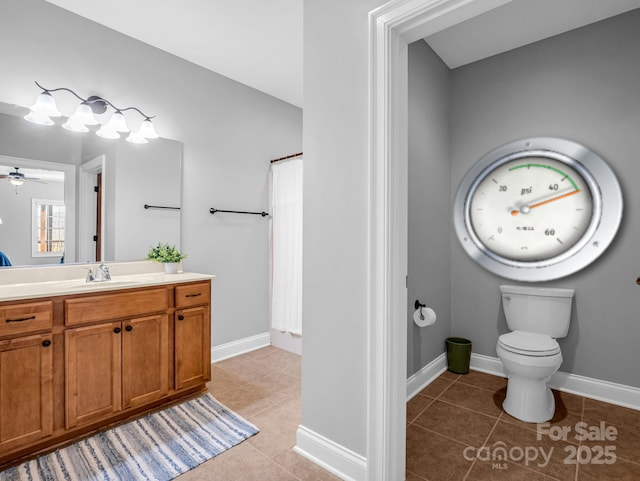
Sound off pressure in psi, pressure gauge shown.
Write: 45 psi
